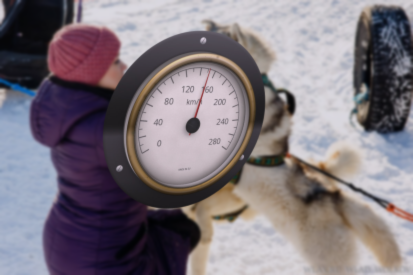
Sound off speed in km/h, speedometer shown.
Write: 150 km/h
